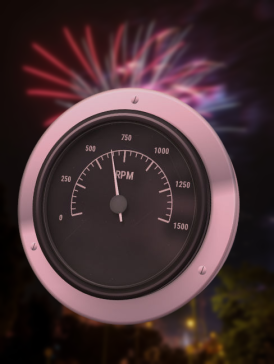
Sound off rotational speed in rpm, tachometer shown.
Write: 650 rpm
